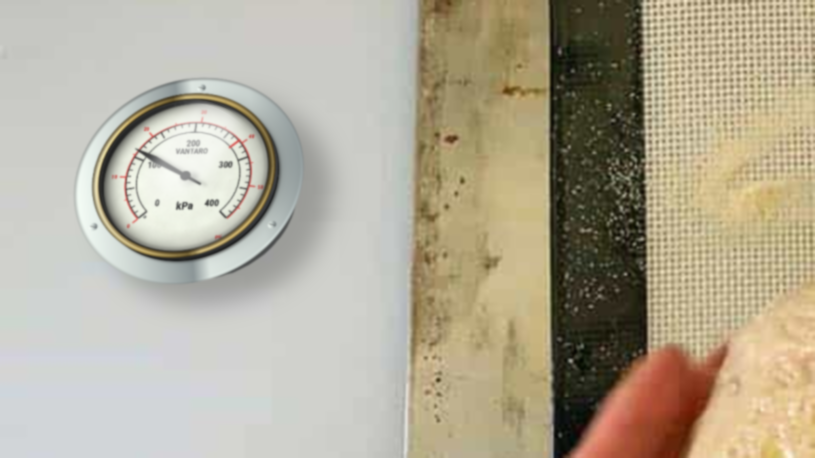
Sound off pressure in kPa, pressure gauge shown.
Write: 110 kPa
